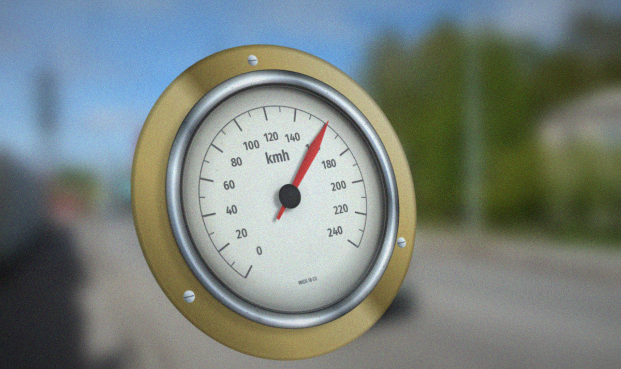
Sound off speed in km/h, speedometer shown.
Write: 160 km/h
